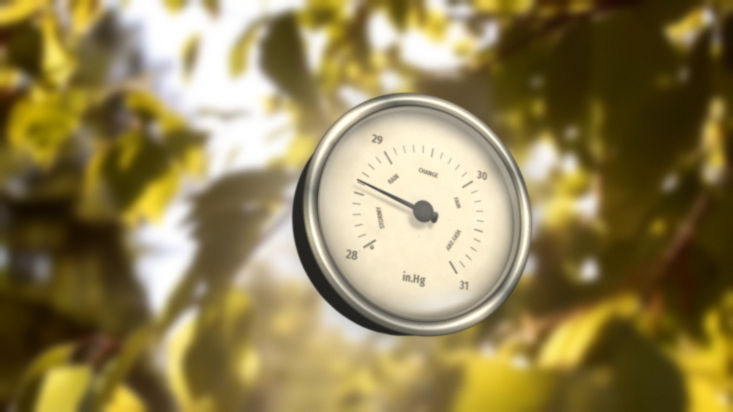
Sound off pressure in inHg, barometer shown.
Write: 28.6 inHg
